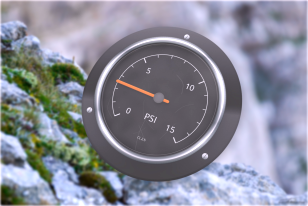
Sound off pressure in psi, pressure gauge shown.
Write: 2.5 psi
